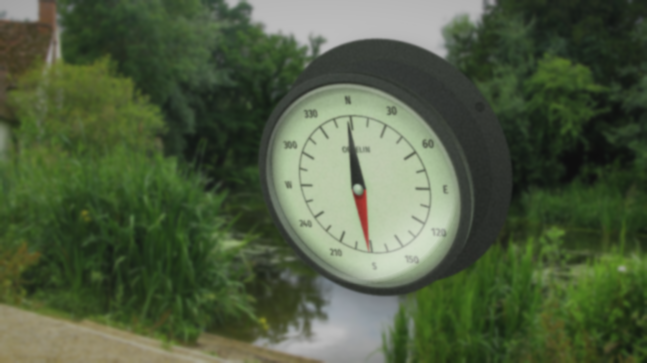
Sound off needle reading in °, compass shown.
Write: 180 °
